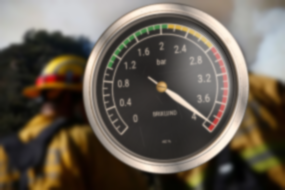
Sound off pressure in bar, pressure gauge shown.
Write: 3.9 bar
